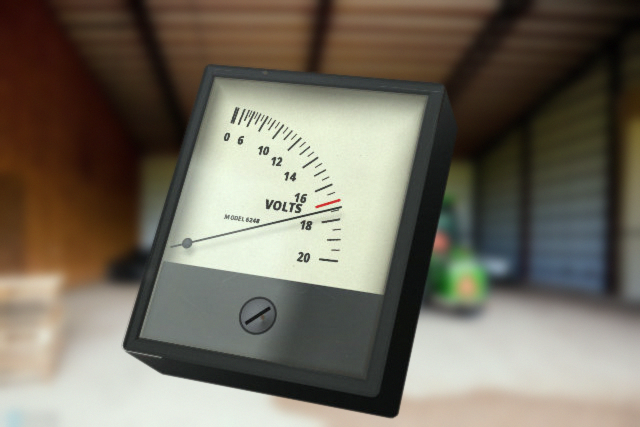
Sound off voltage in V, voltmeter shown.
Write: 17.5 V
